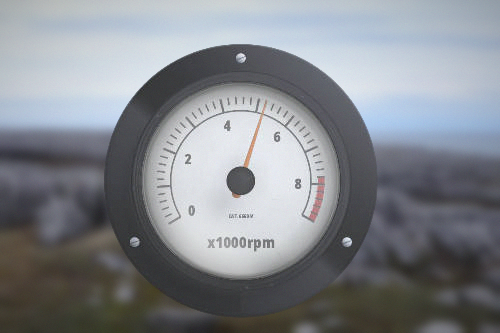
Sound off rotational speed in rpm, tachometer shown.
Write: 5200 rpm
